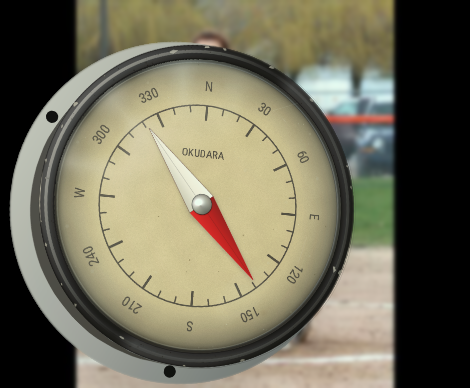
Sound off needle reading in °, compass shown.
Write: 140 °
